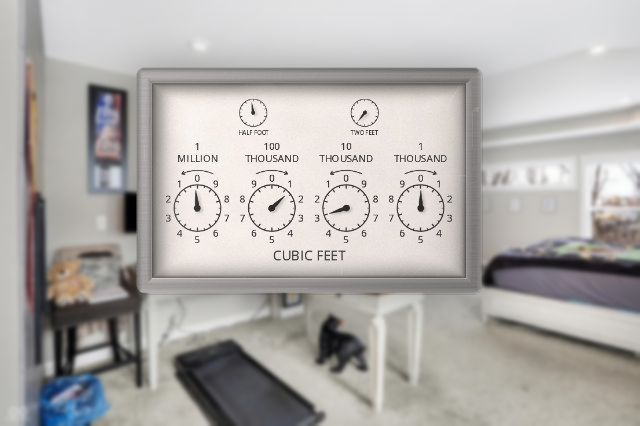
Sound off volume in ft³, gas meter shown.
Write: 13000 ft³
